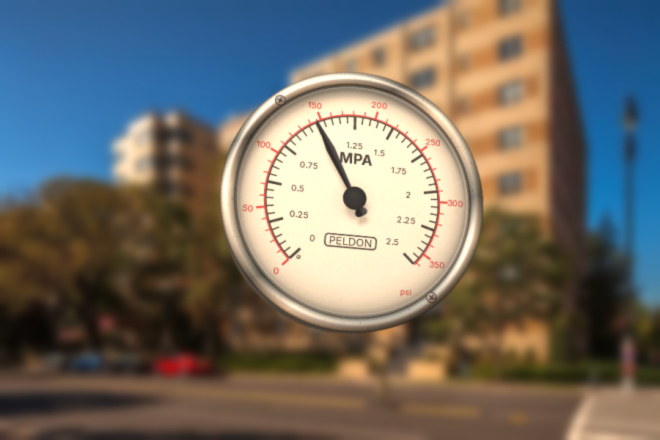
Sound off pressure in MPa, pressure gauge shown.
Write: 1 MPa
